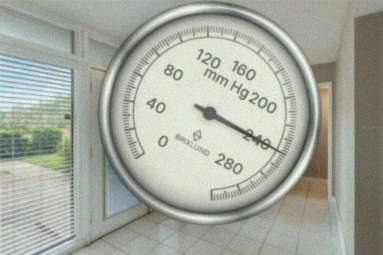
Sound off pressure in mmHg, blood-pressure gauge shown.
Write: 240 mmHg
